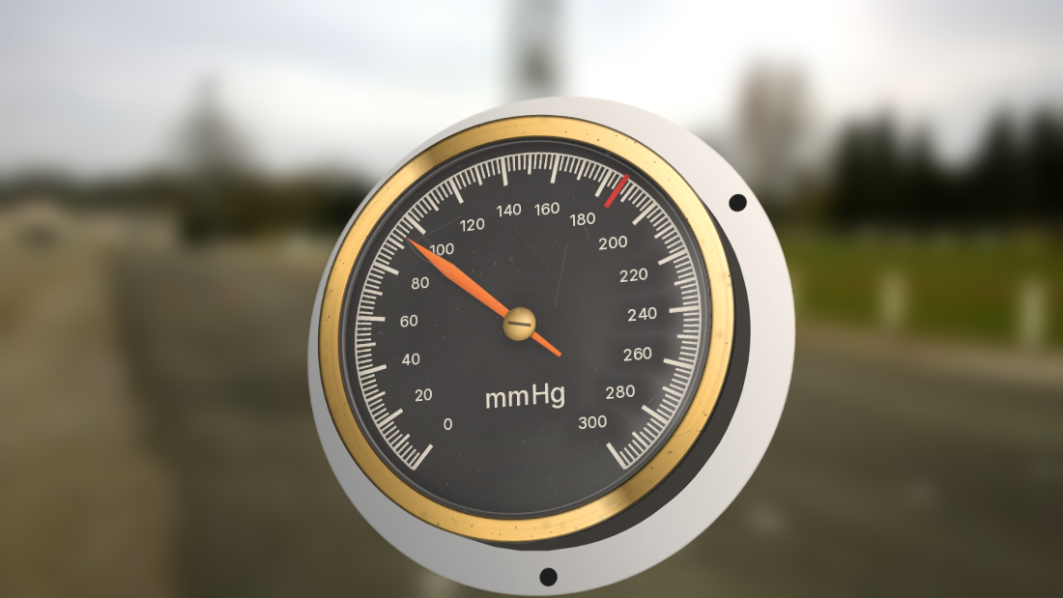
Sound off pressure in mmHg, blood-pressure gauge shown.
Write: 94 mmHg
